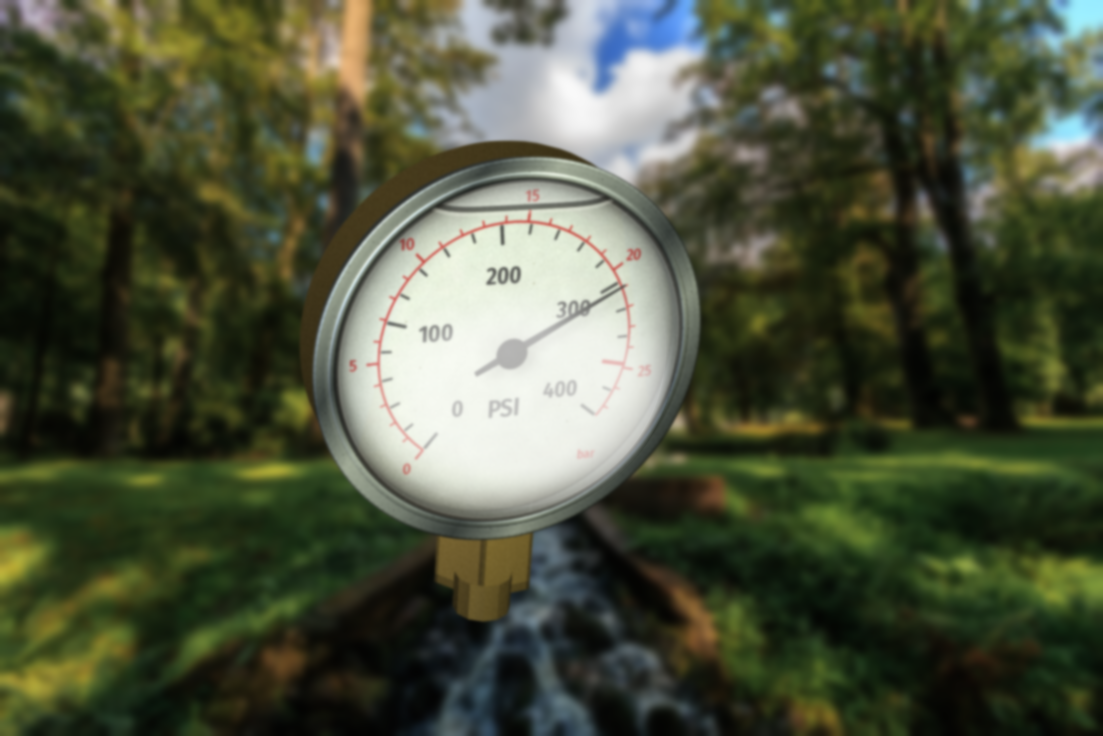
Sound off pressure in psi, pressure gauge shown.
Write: 300 psi
